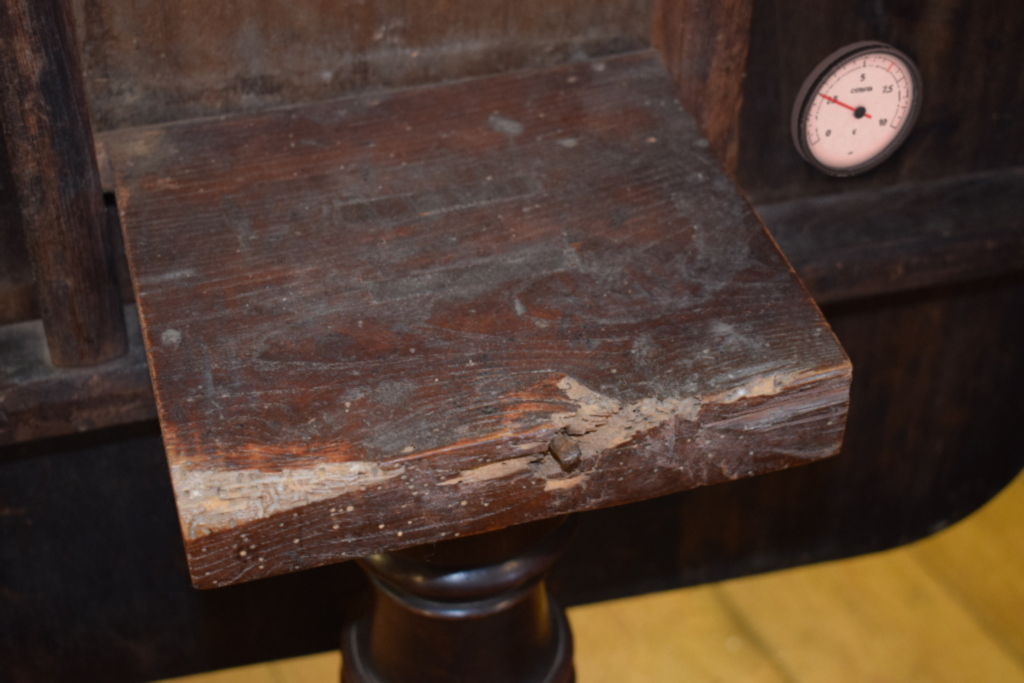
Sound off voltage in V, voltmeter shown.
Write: 2.5 V
